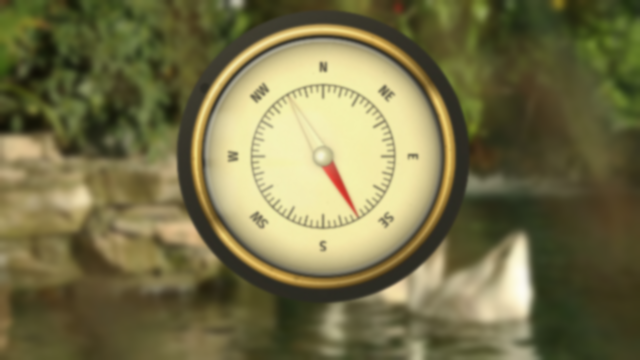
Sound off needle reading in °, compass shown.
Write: 150 °
